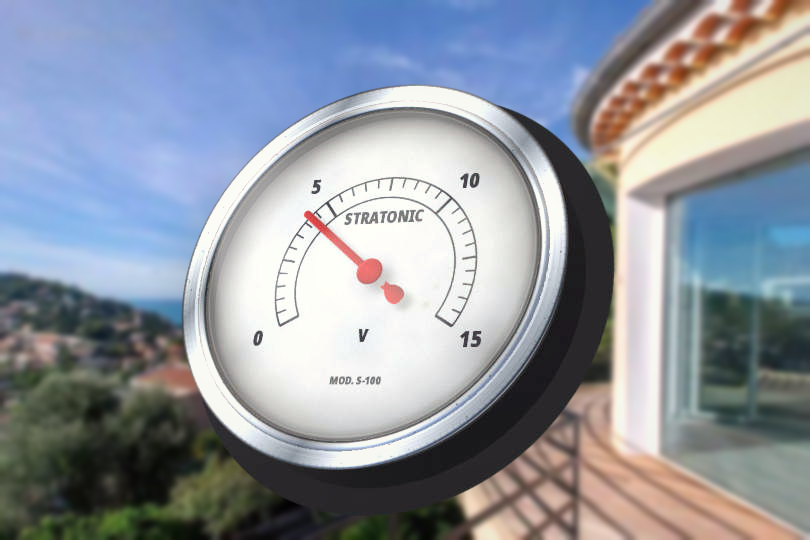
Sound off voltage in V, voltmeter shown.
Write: 4.25 V
